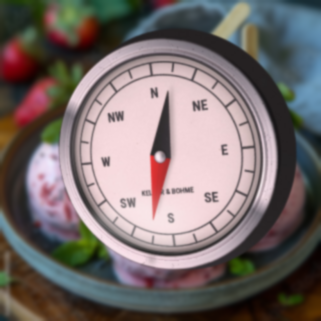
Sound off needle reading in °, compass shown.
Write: 195 °
